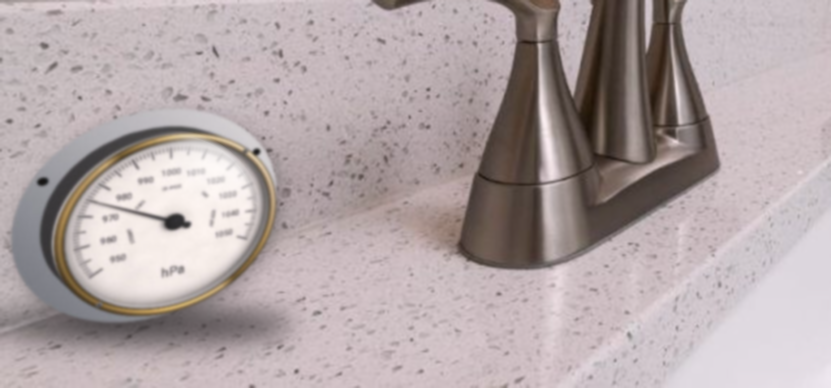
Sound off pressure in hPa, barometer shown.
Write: 975 hPa
